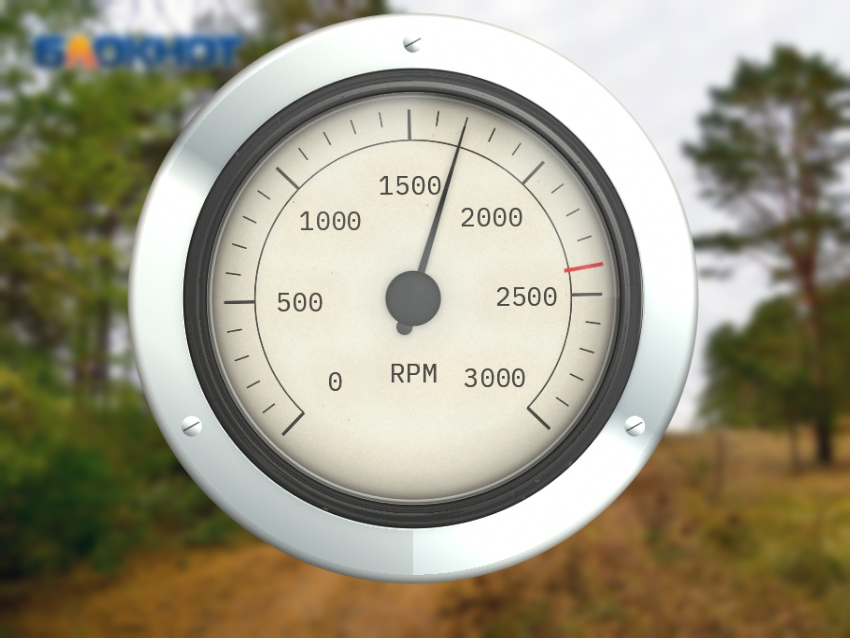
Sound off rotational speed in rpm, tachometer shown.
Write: 1700 rpm
